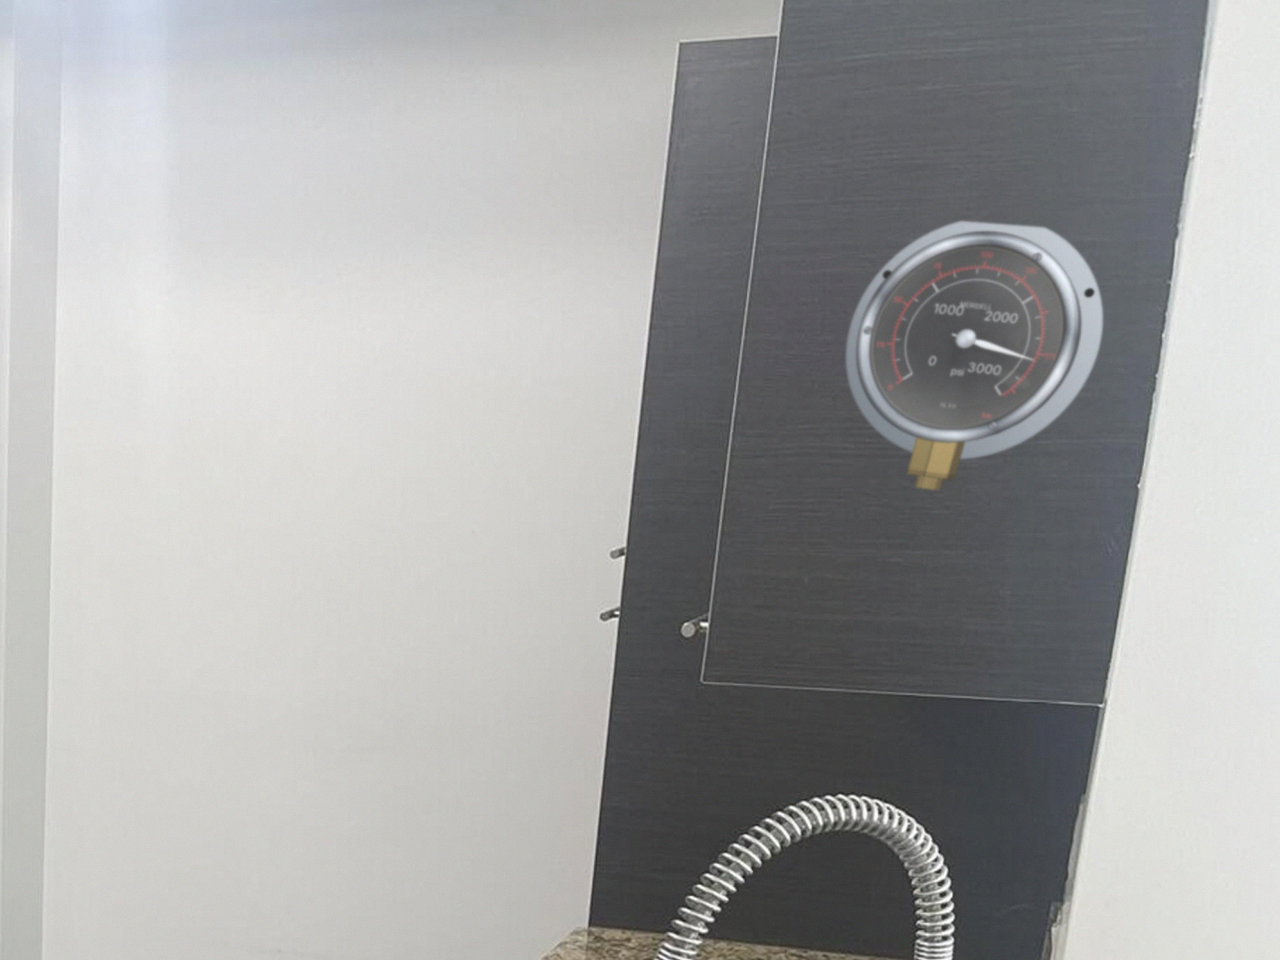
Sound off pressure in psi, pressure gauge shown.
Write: 2600 psi
